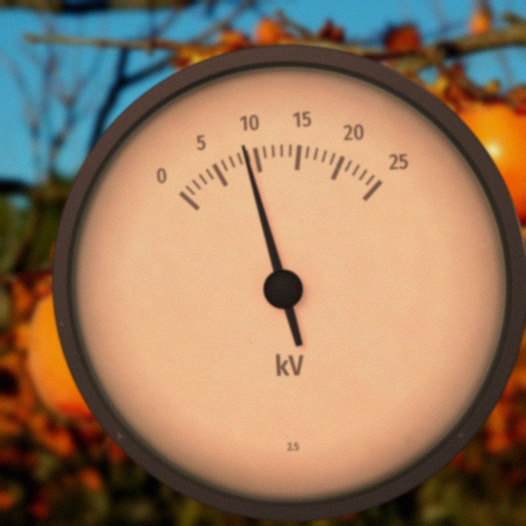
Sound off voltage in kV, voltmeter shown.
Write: 9 kV
